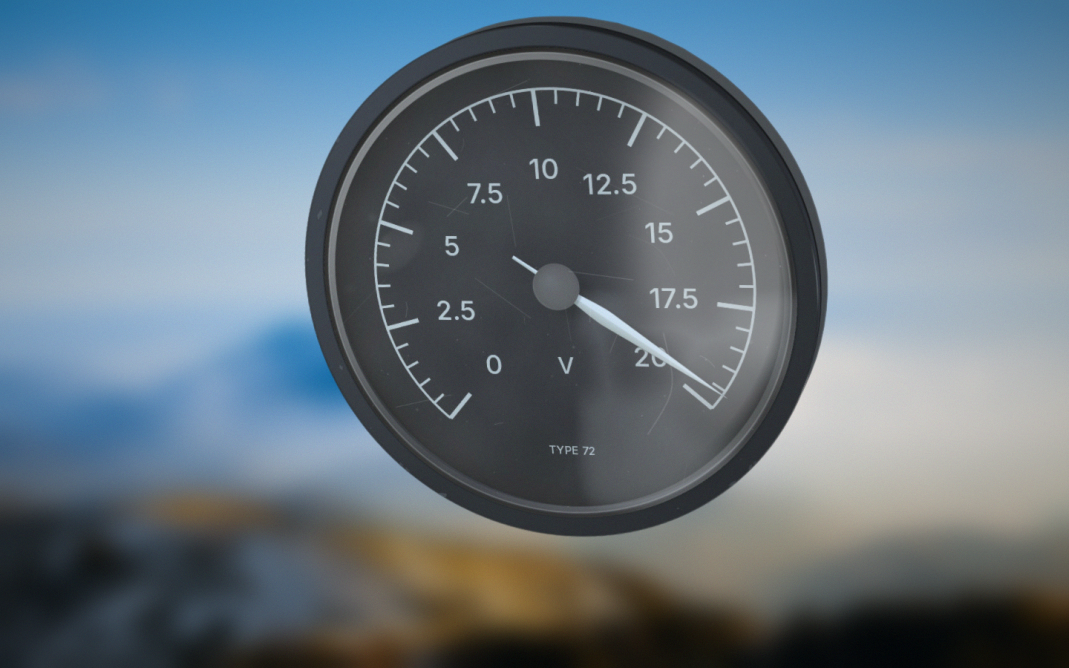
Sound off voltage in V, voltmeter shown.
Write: 19.5 V
